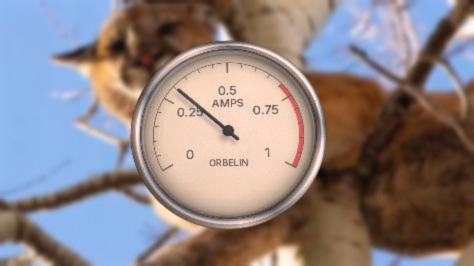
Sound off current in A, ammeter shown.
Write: 0.3 A
